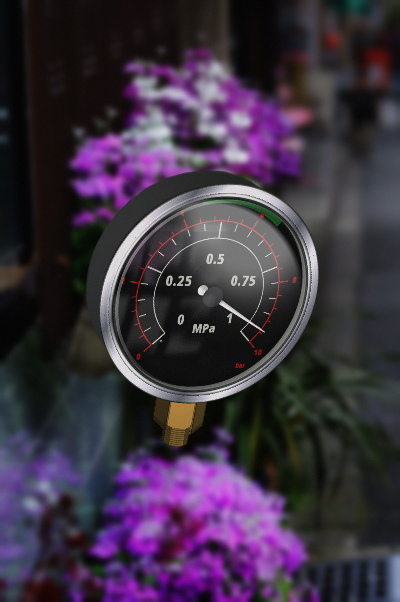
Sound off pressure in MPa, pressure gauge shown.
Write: 0.95 MPa
